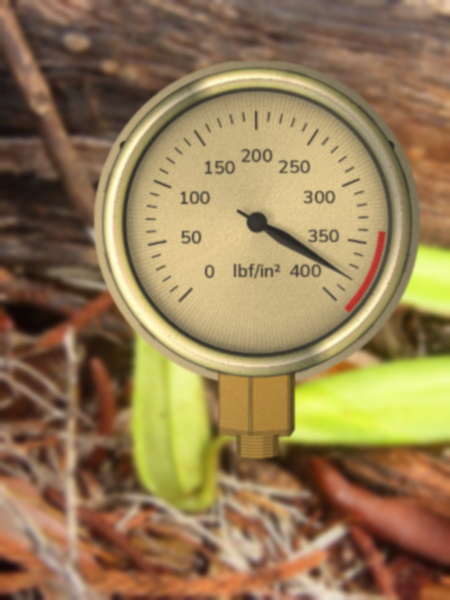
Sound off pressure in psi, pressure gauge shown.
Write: 380 psi
